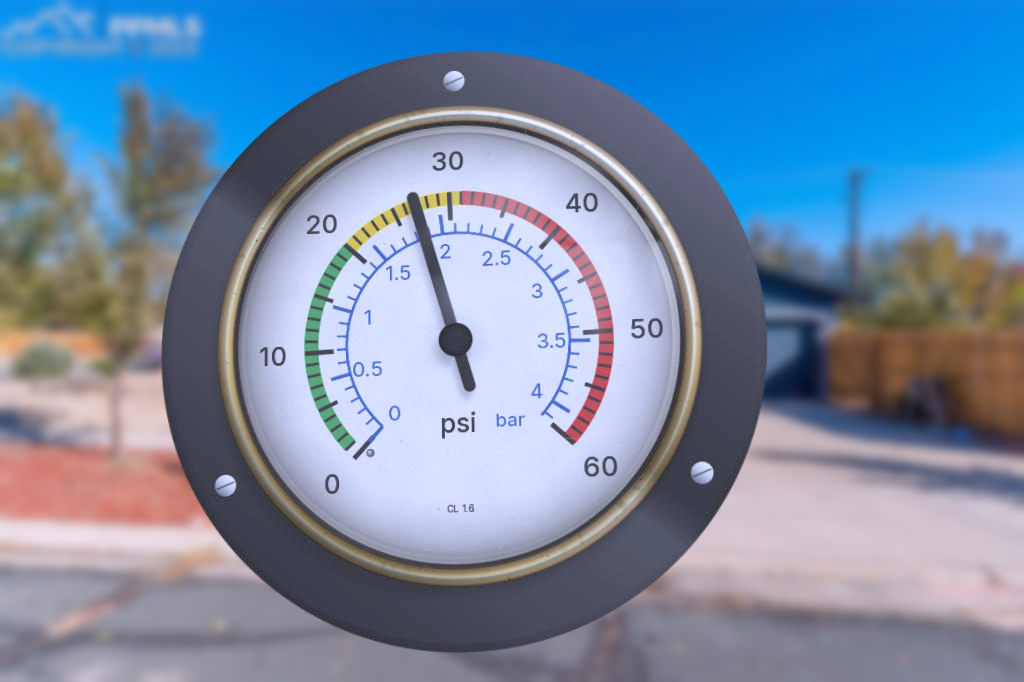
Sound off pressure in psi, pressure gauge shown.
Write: 27 psi
